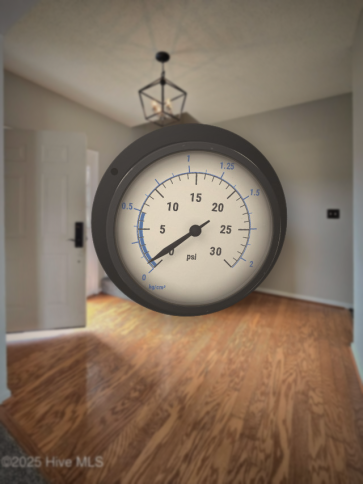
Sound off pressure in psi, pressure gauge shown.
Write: 1 psi
